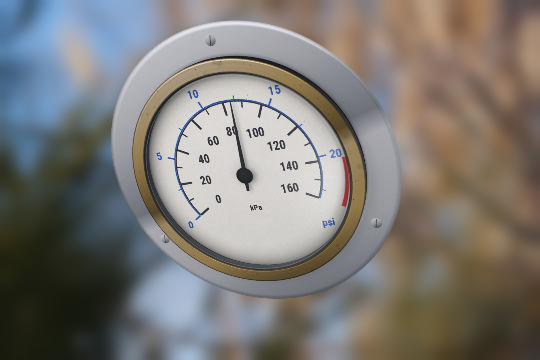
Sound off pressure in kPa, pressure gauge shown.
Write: 85 kPa
